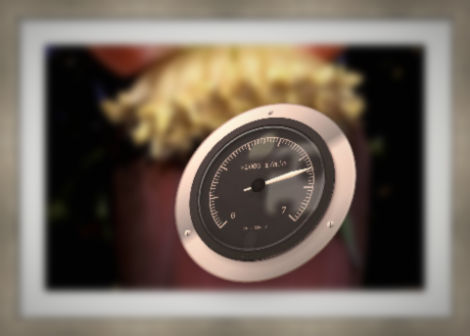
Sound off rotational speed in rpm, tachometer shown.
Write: 5500 rpm
